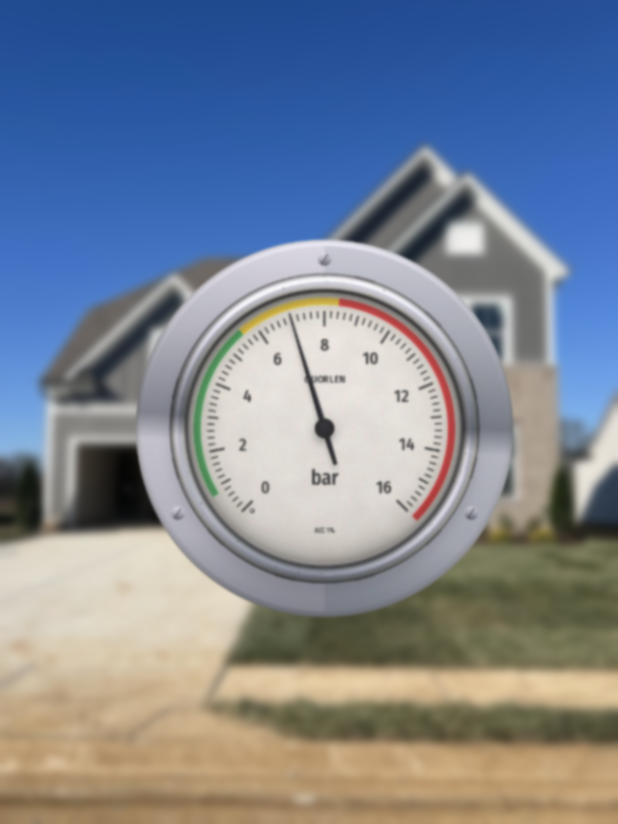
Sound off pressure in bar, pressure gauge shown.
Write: 7 bar
